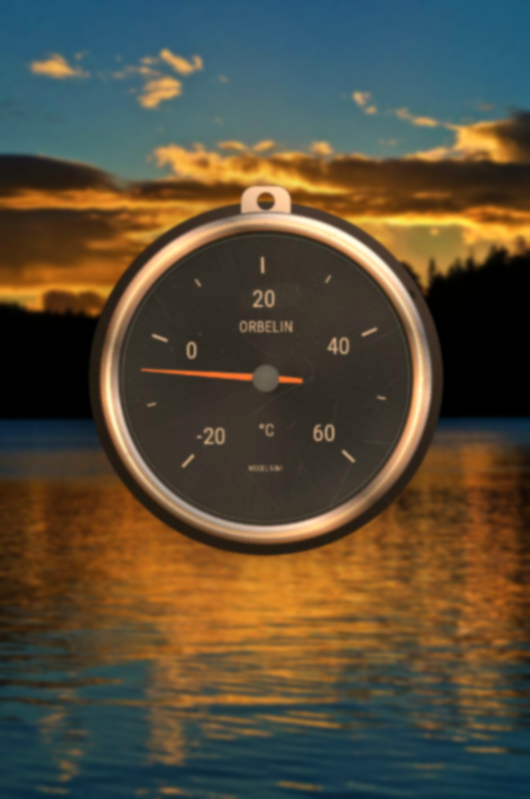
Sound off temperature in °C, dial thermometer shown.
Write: -5 °C
